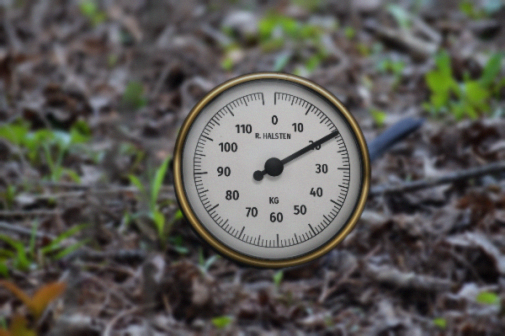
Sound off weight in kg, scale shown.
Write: 20 kg
